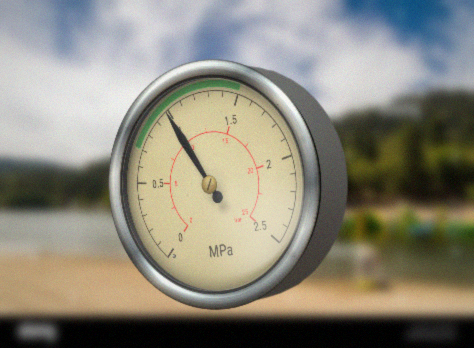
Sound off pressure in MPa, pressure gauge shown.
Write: 1 MPa
